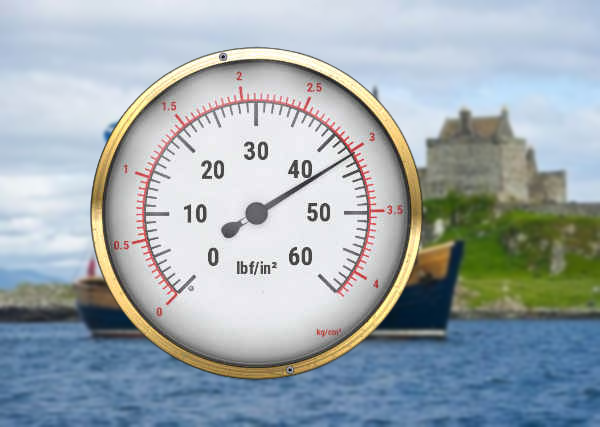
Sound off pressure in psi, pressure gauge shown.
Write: 43 psi
